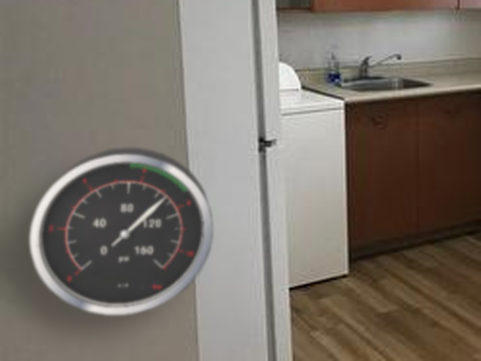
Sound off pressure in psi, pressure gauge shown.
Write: 105 psi
